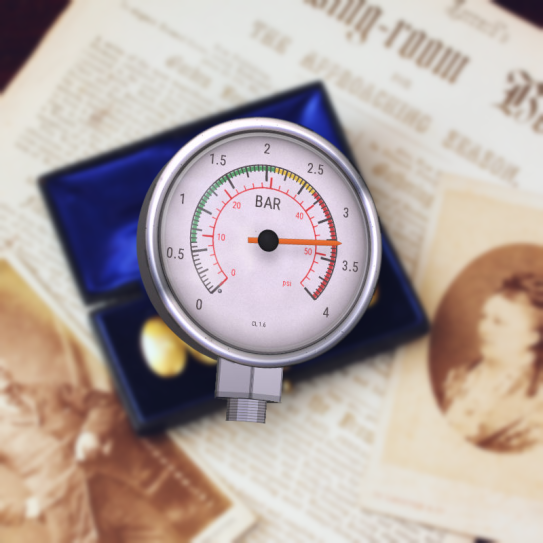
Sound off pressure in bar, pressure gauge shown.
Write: 3.3 bar
